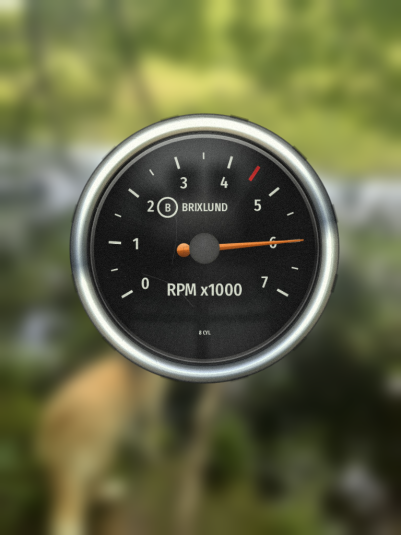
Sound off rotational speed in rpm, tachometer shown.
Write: 6000 rpm
